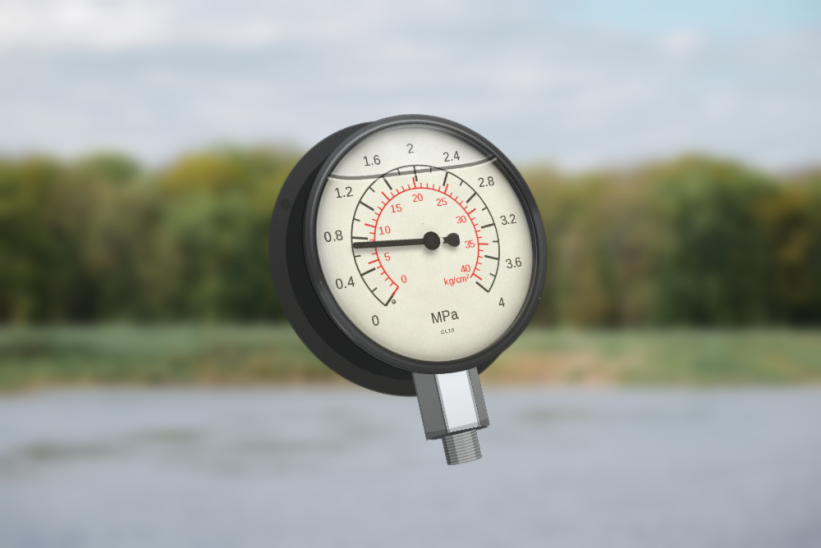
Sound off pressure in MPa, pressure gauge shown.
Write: 0.7 MPa
